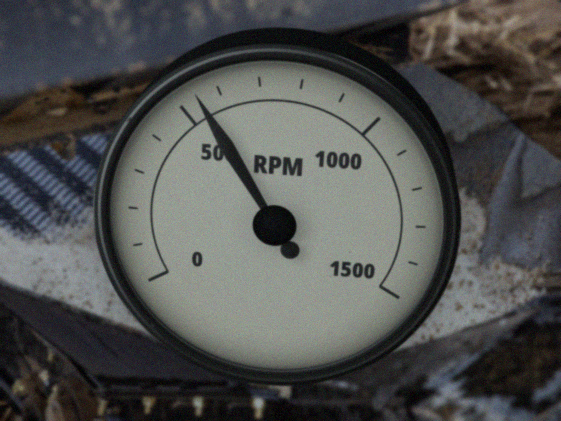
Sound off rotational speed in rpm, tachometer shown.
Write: 550 rpm
